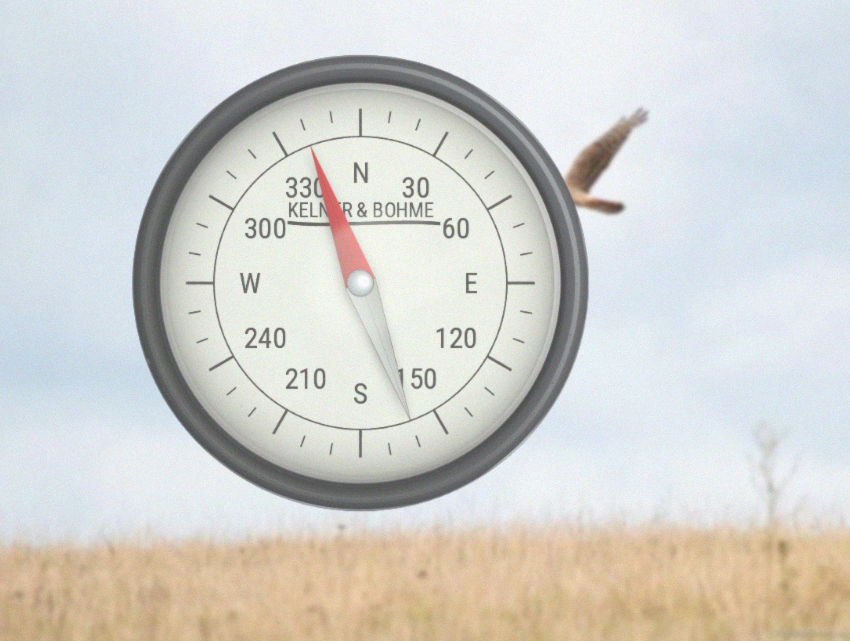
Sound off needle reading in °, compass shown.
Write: 340 °
